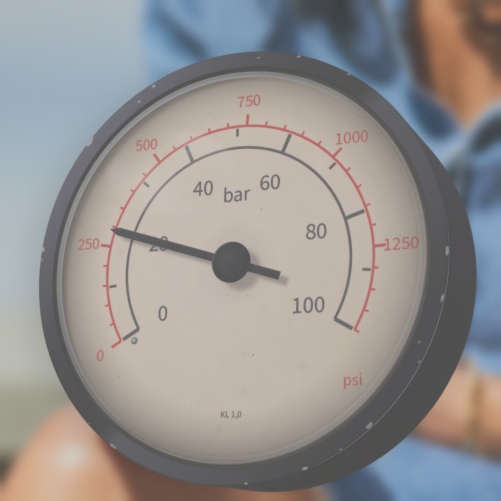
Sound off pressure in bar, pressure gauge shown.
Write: 20 bar
